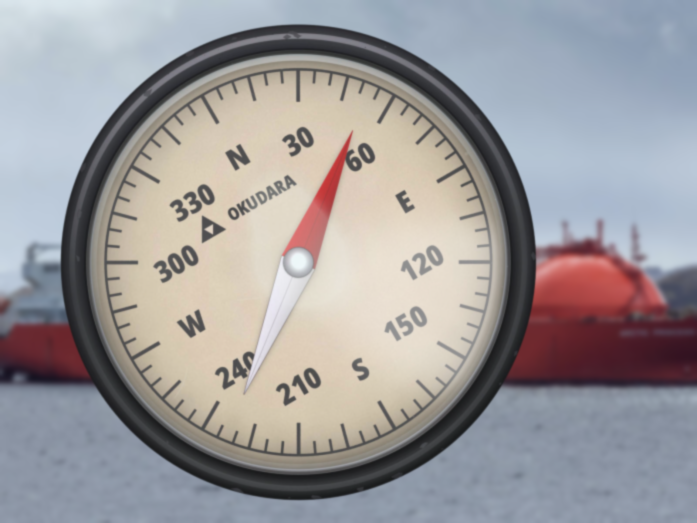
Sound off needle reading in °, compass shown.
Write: 52.5 °
